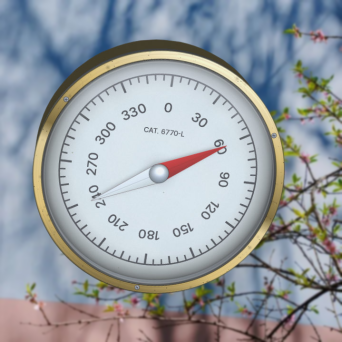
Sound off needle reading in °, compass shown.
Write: 60 °
